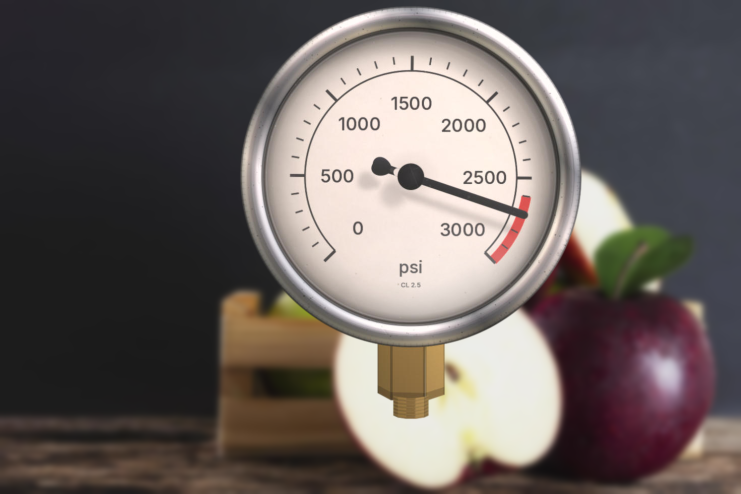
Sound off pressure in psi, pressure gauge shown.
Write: 2700 psi
